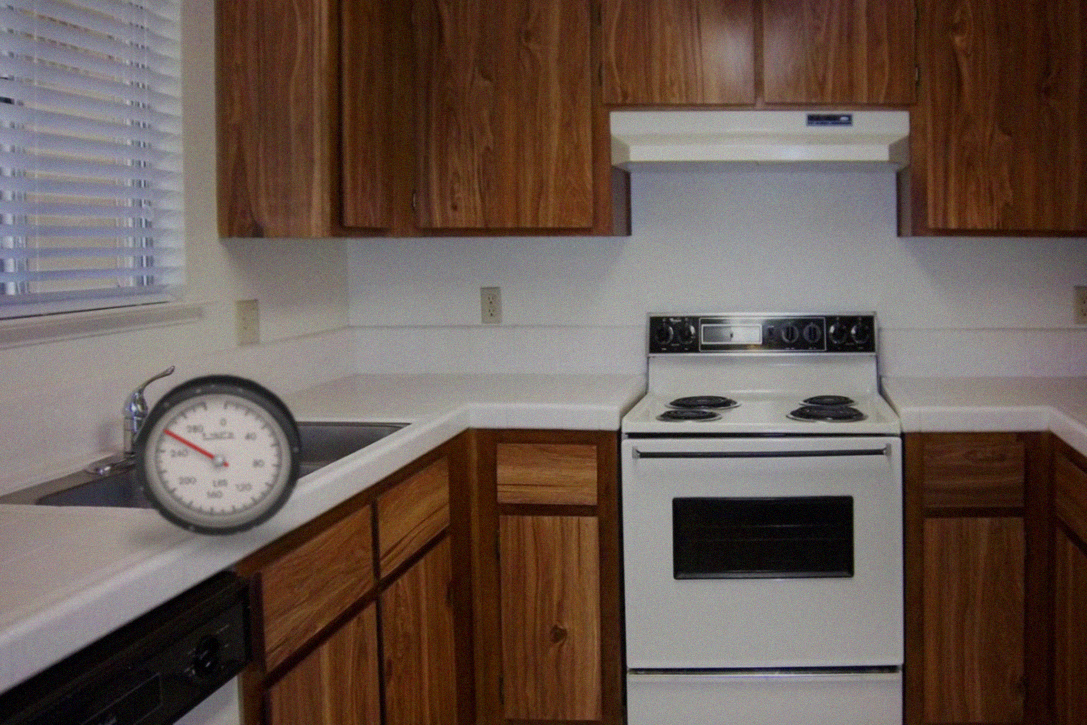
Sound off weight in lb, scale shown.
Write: 260 lb
